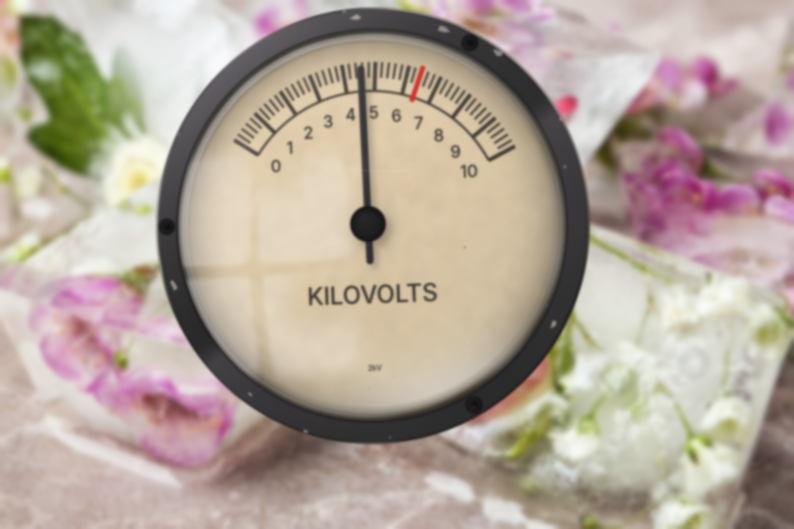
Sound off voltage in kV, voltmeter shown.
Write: 4.6 kV
